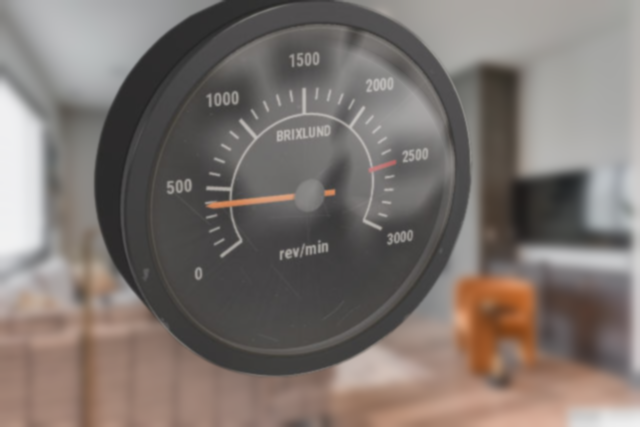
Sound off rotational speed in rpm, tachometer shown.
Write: 400 rpm
